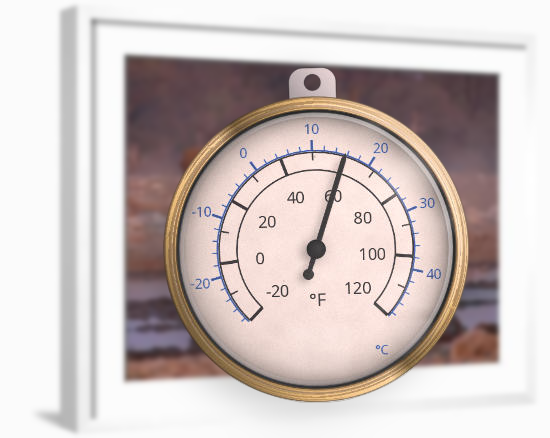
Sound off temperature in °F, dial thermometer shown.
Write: 60 °F
